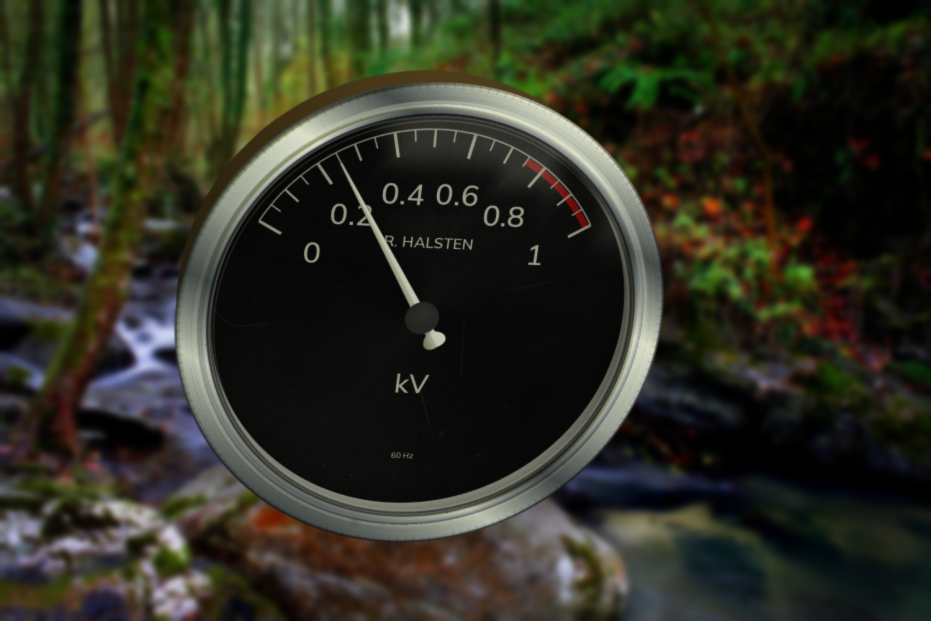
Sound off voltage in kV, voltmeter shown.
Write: 0.25 kV
